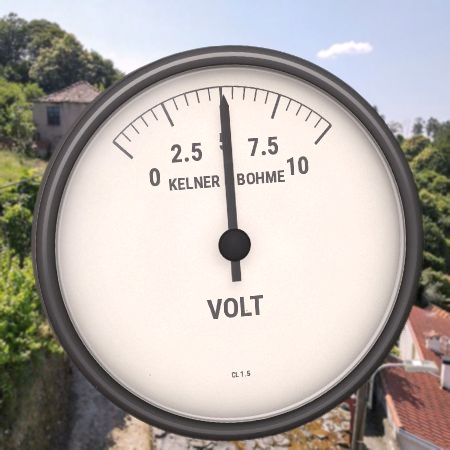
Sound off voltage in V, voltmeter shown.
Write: 5 V
